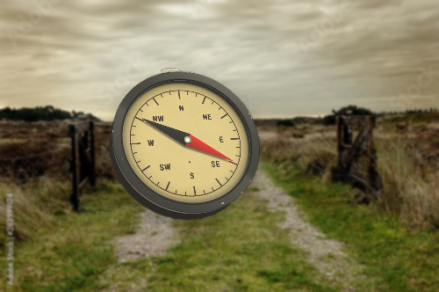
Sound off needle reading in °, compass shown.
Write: 120 °
